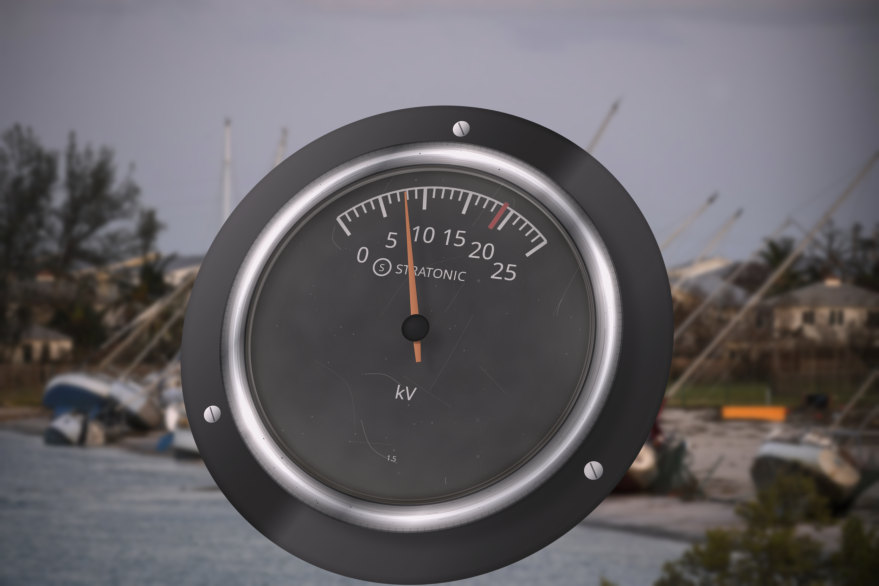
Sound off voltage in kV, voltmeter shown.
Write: 8 kV
